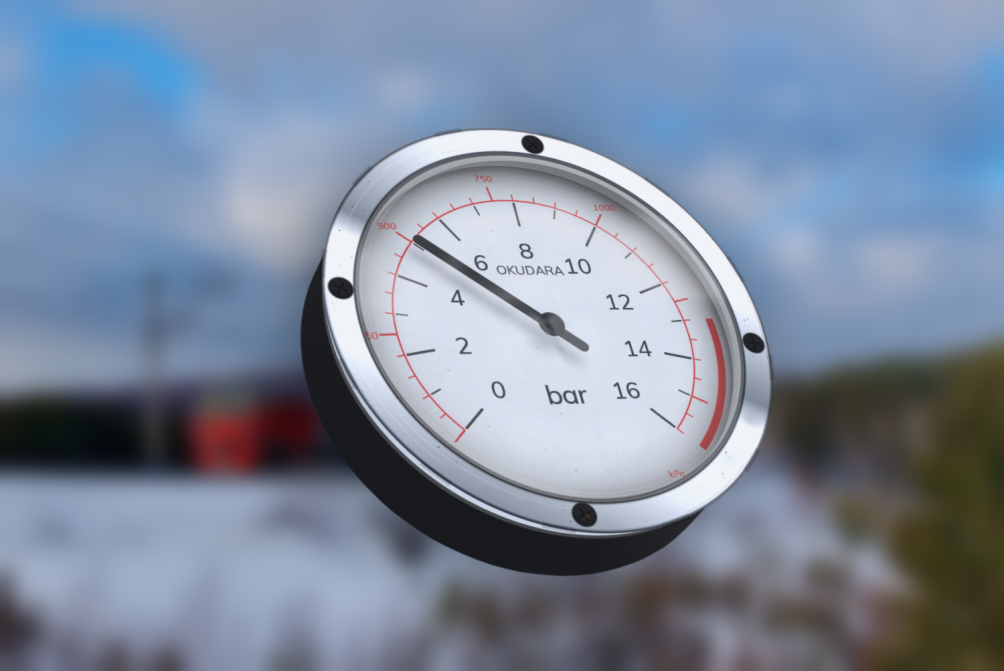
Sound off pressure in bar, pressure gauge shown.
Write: 5 bar
